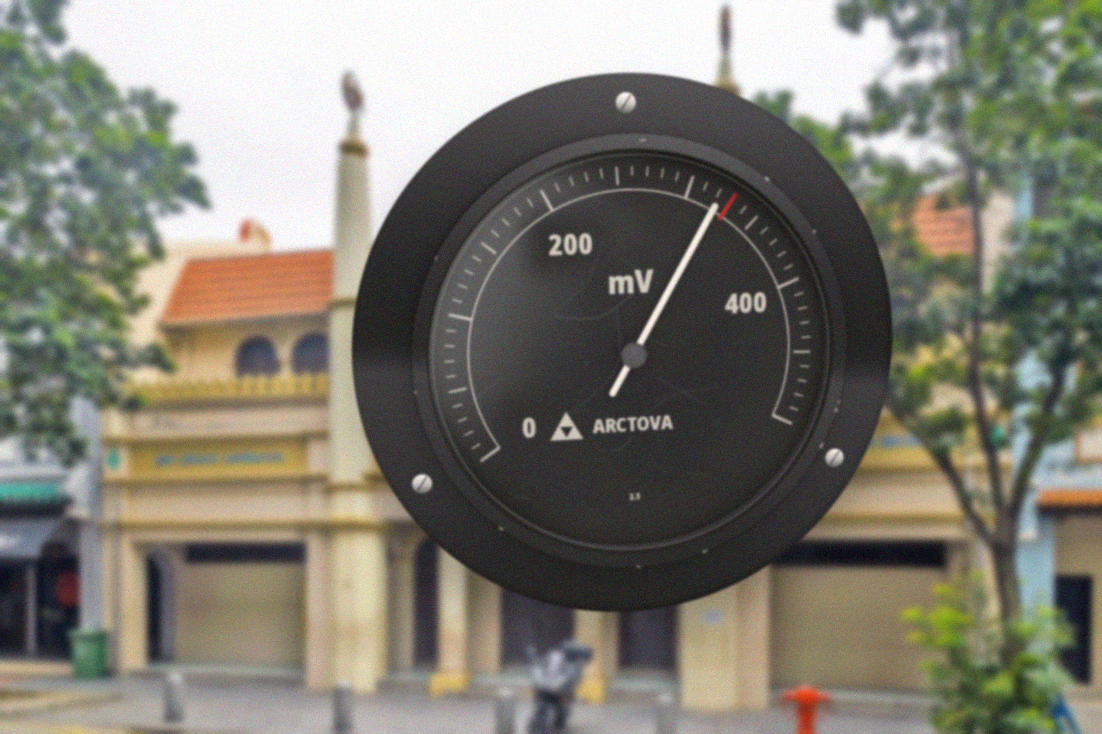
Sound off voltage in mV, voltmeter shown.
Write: 320 mV
